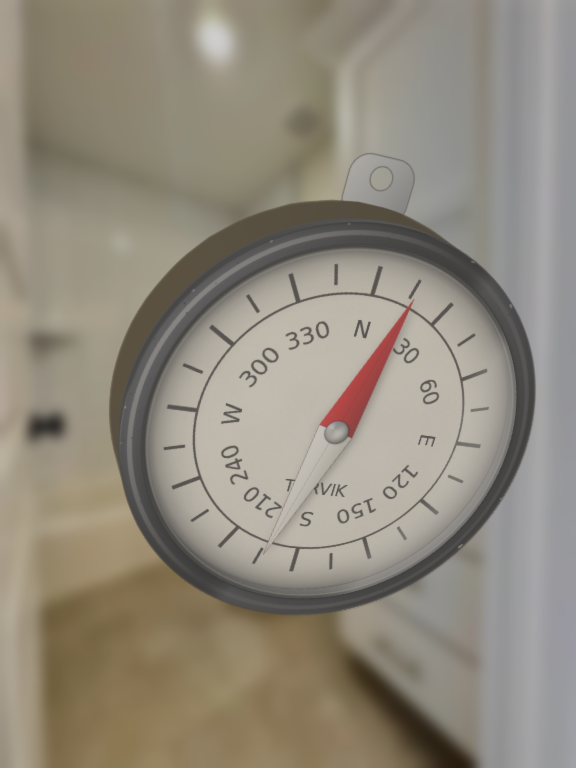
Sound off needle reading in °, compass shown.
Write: 15 °
